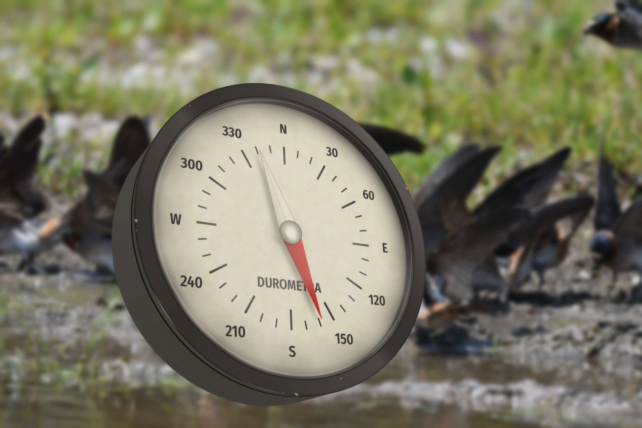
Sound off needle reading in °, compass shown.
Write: 160 °
